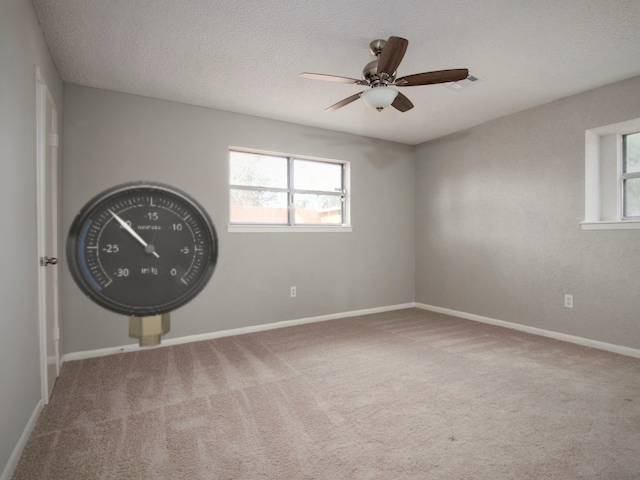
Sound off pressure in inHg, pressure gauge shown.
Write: -20 inHg
